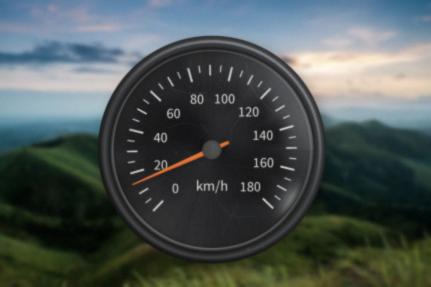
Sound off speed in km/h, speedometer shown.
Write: 15 km/h
